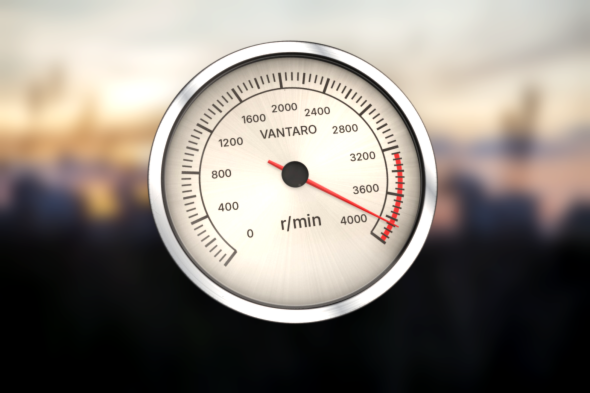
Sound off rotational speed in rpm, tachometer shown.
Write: 3850 rpm
